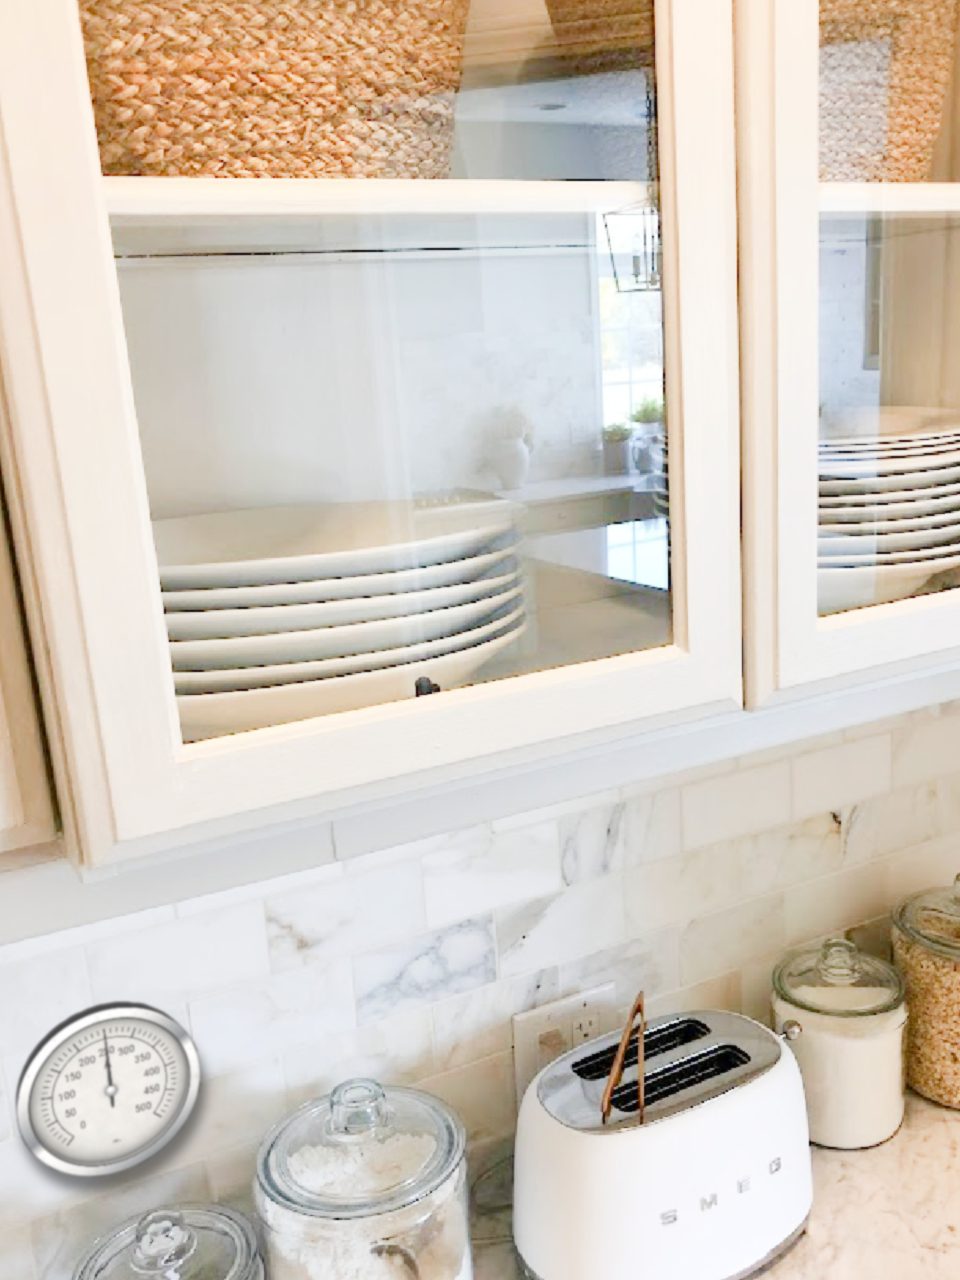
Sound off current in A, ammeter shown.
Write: 250 A
